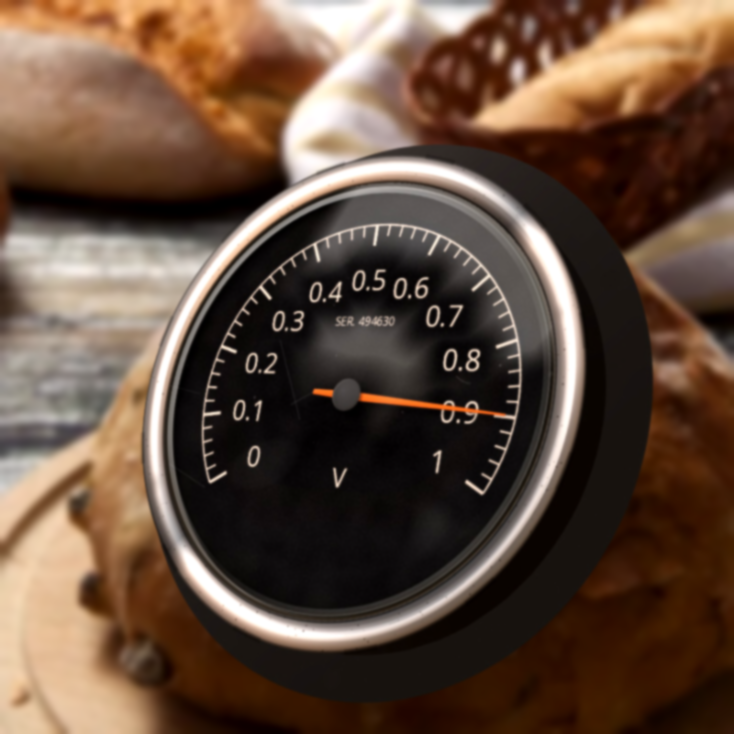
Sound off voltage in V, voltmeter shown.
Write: 0.9 V
